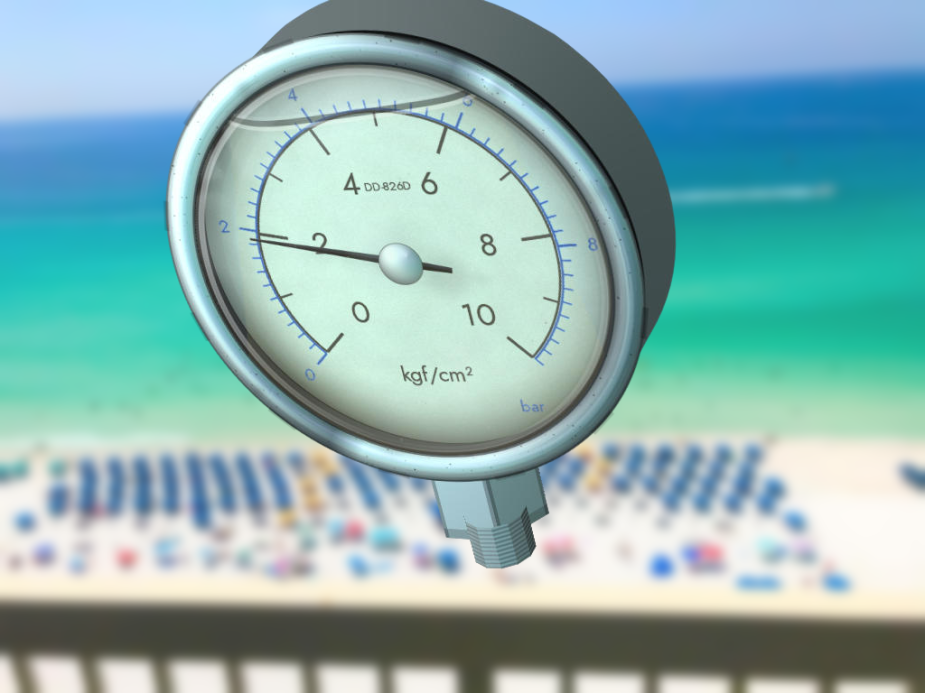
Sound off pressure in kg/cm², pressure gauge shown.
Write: 2 kg/cm²
